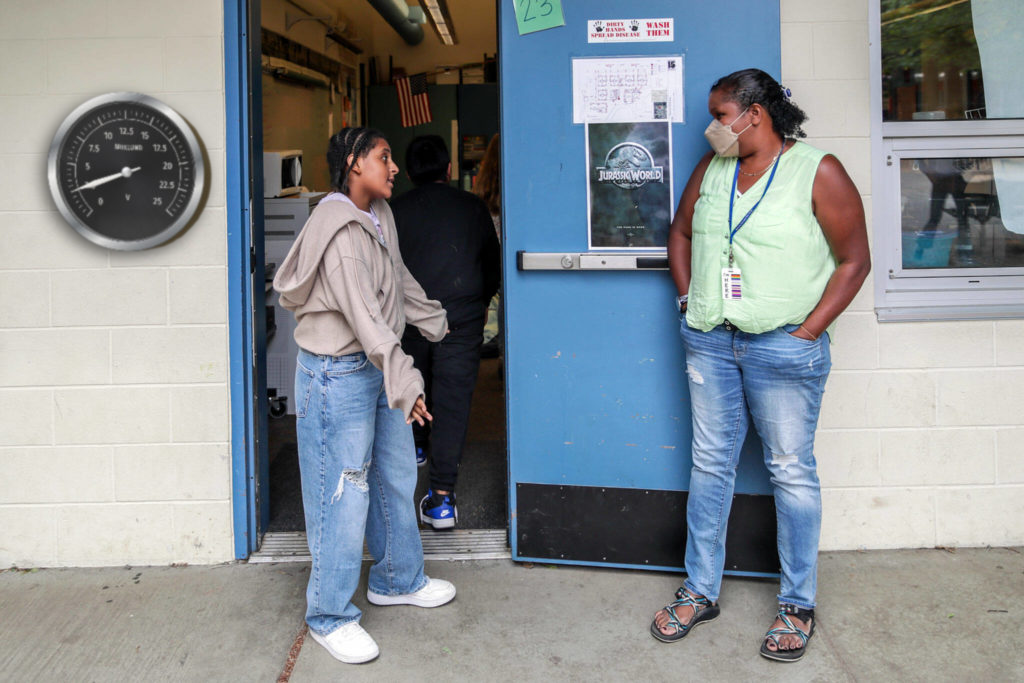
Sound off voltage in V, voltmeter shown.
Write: 2.5 V
